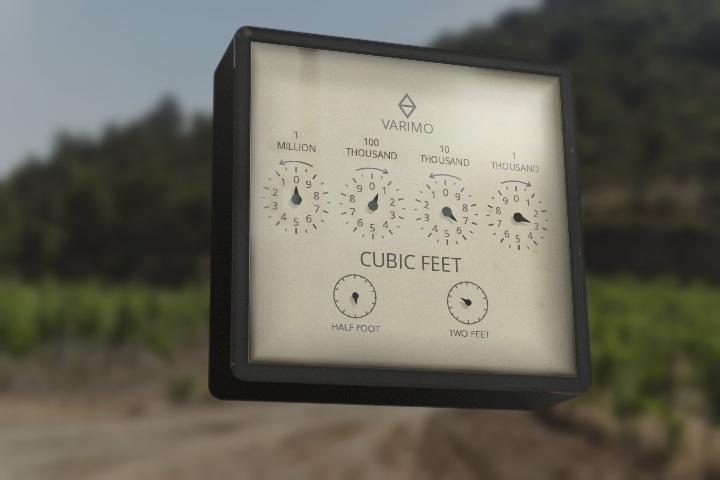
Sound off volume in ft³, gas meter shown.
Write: 6300 ft³
